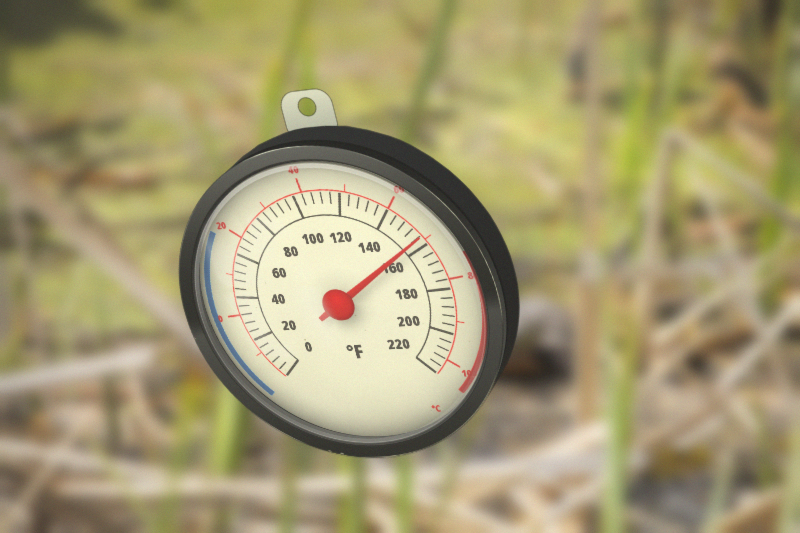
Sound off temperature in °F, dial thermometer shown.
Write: 156 °F
